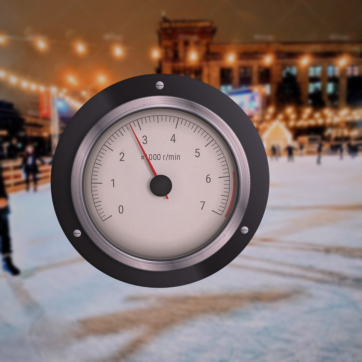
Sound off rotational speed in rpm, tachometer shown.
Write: 2800 rpm
